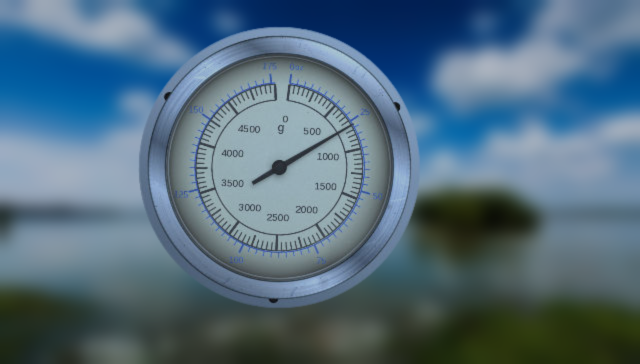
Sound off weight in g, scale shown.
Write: 750 g
